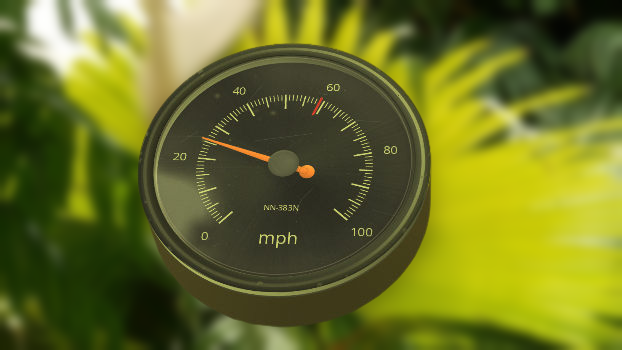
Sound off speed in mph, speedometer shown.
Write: 25 mph
